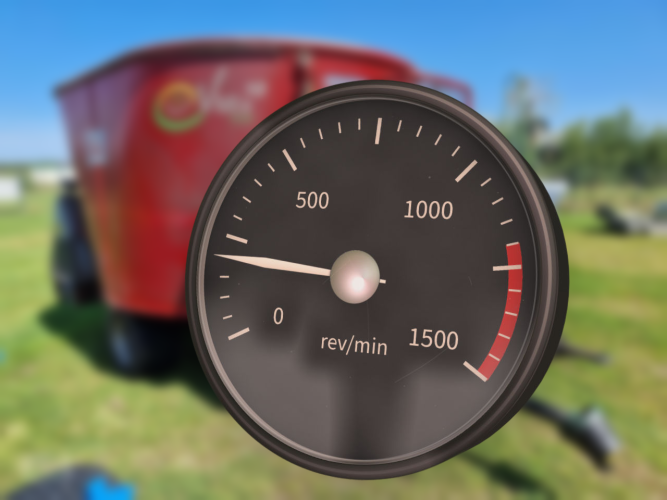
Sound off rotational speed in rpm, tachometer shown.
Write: 200 rpm
